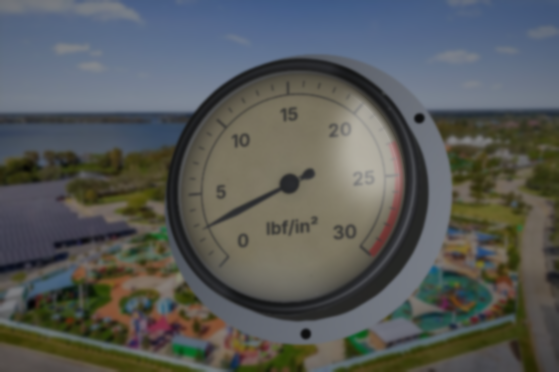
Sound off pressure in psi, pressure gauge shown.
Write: 2.5 psi
